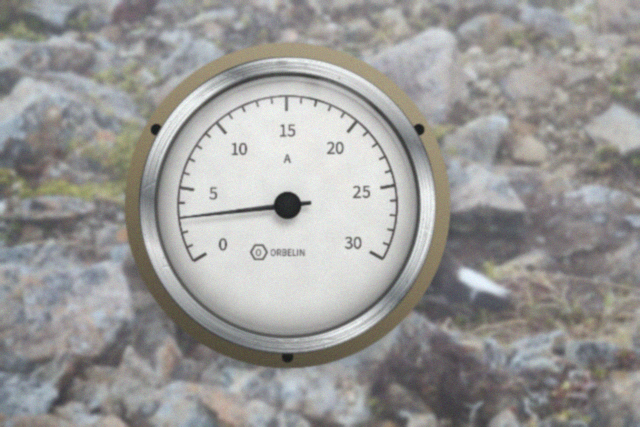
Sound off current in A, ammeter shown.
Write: 3 A
